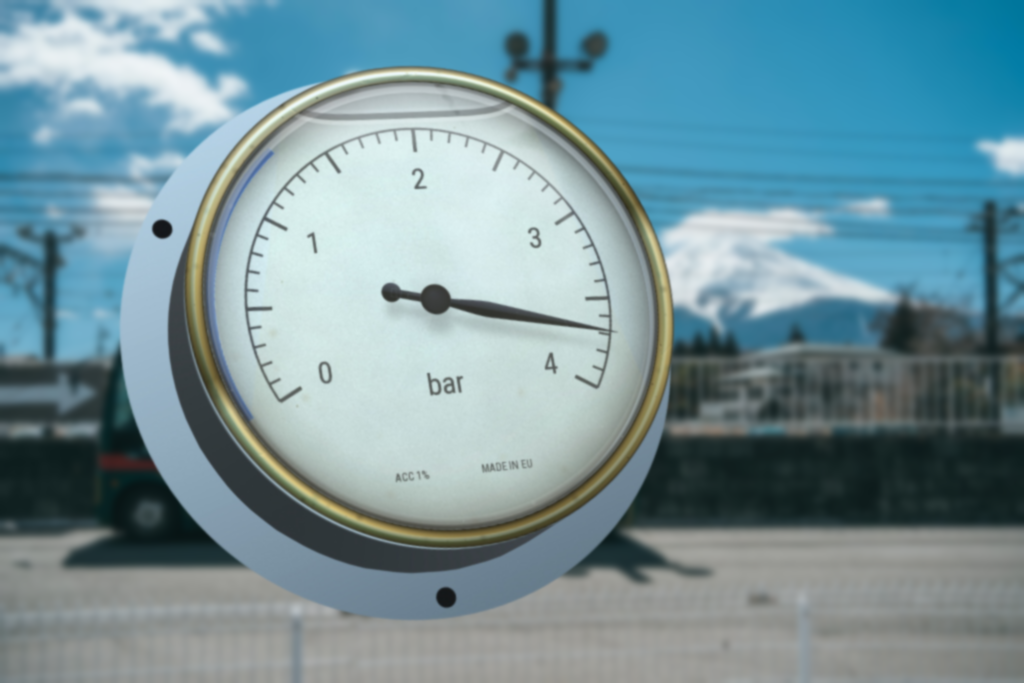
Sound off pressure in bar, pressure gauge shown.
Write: 3.7 bar
